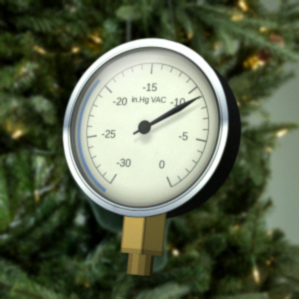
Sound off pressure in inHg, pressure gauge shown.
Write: -9 inHg
